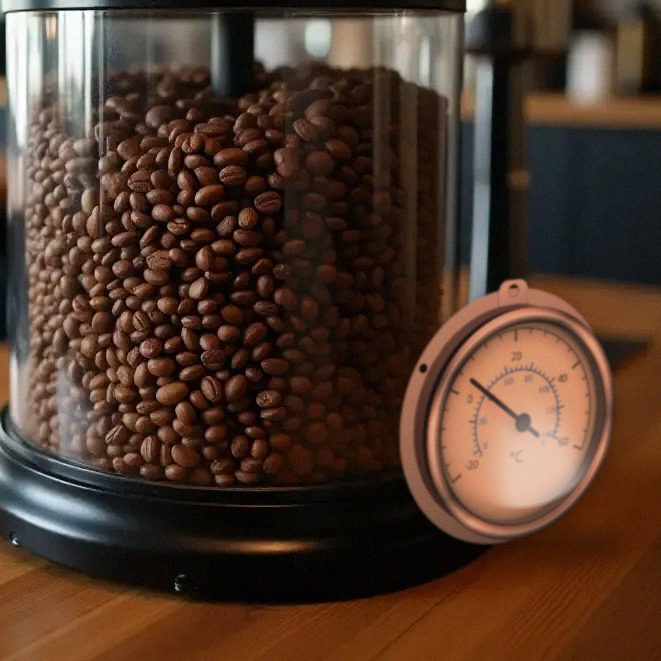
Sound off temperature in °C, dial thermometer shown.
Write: 4 °C
